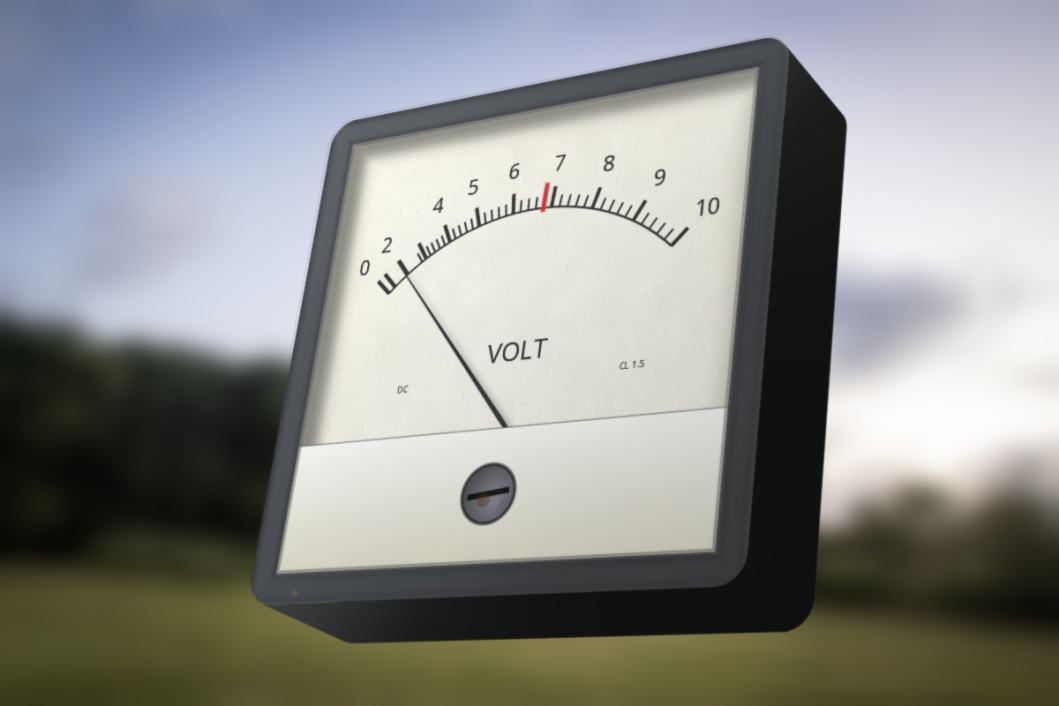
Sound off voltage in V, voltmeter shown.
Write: 2 V
